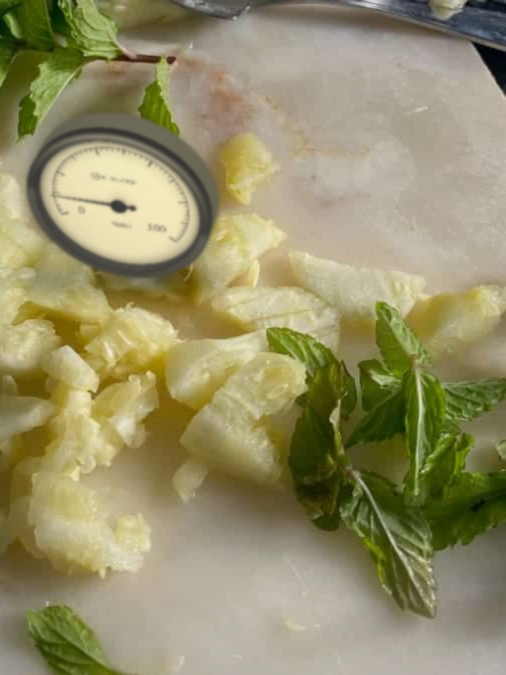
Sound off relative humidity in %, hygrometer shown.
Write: 10 %
